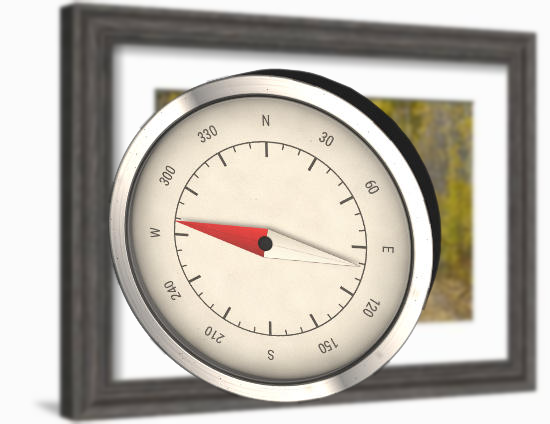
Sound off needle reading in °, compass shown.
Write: 280 °
